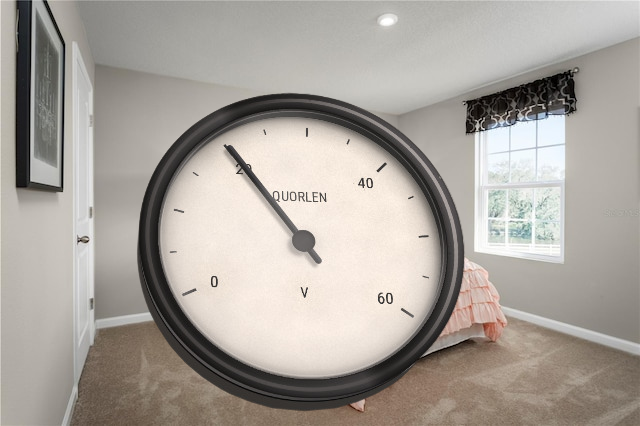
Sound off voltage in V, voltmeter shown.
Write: 20 V
